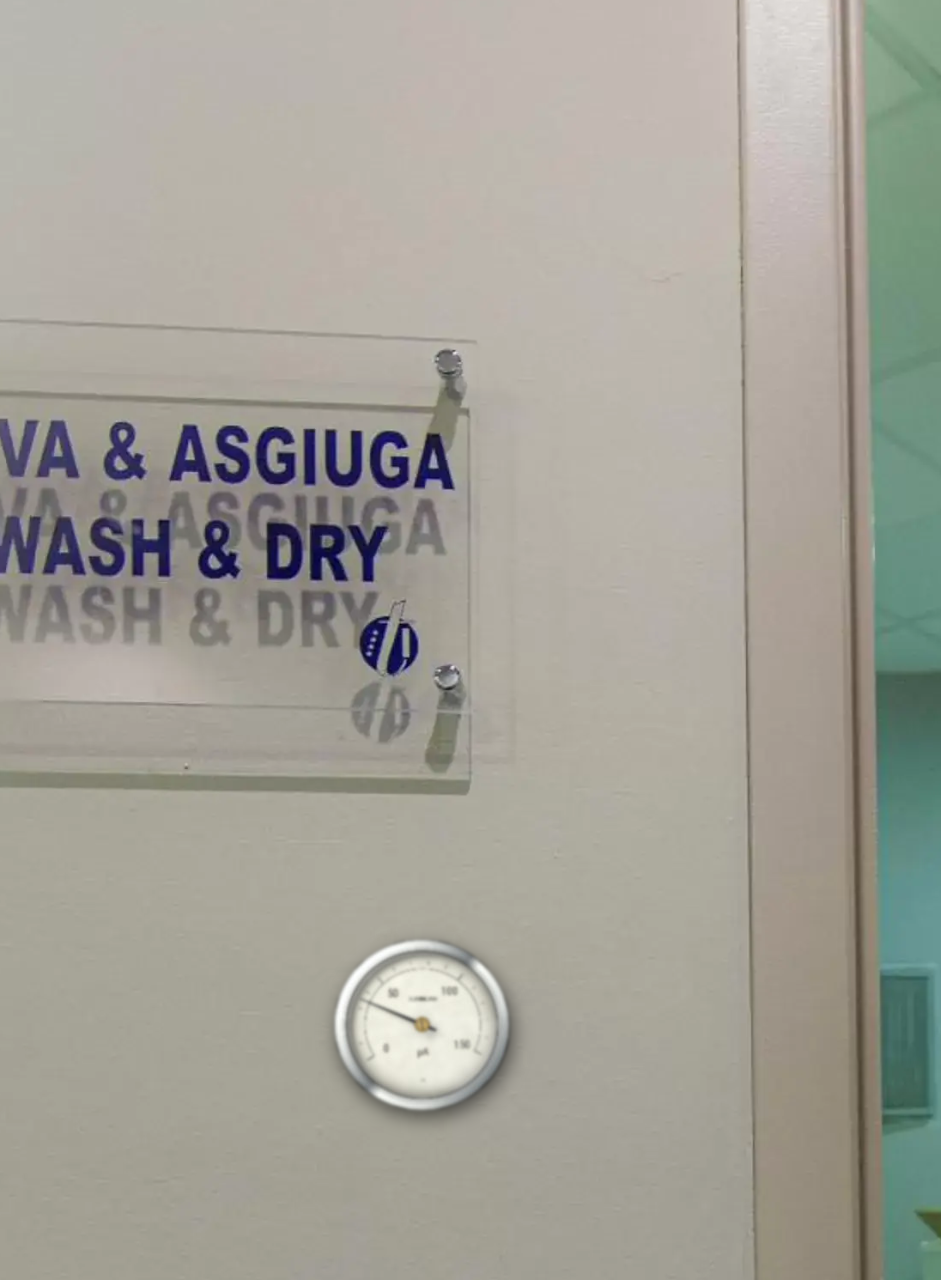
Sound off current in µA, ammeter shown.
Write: 35 µA
